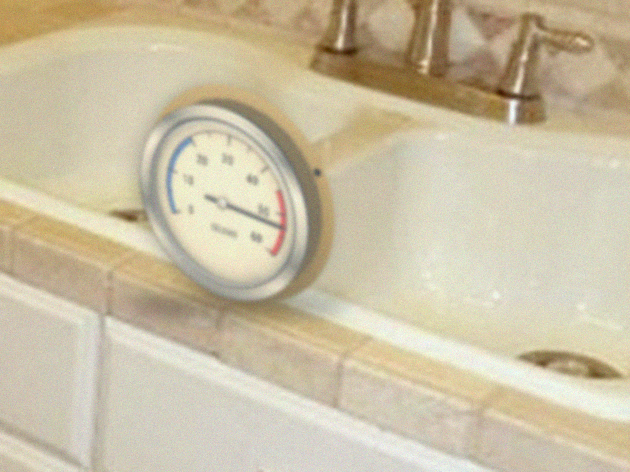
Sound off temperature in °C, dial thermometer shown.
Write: 52.5 °C
